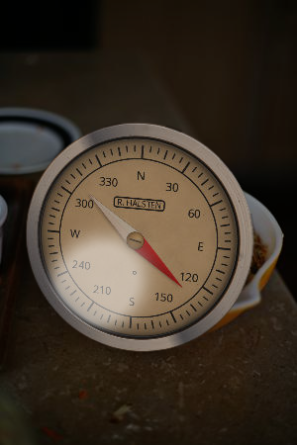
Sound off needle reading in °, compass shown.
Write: 130 °
